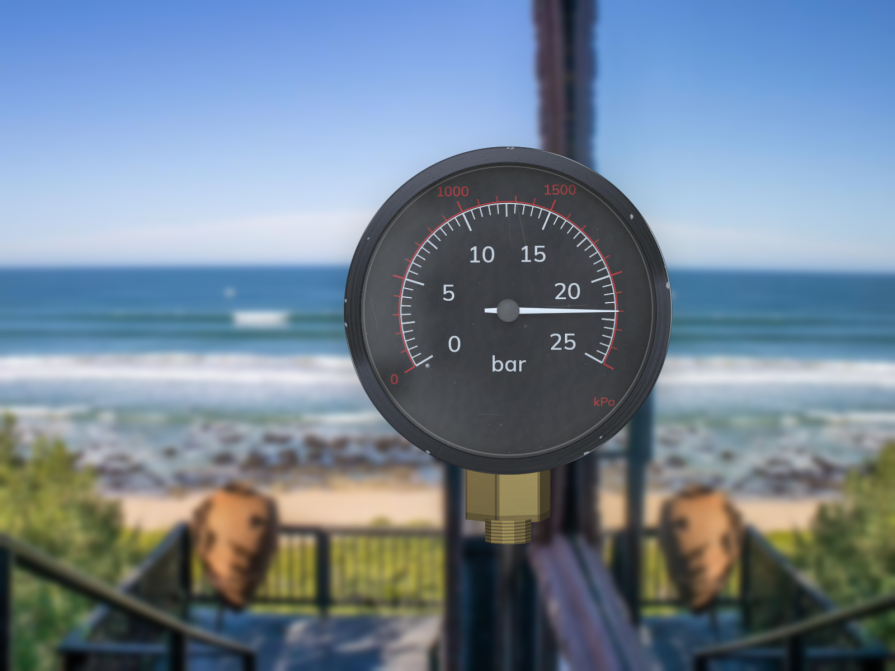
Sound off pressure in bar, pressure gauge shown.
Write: 22 bar
